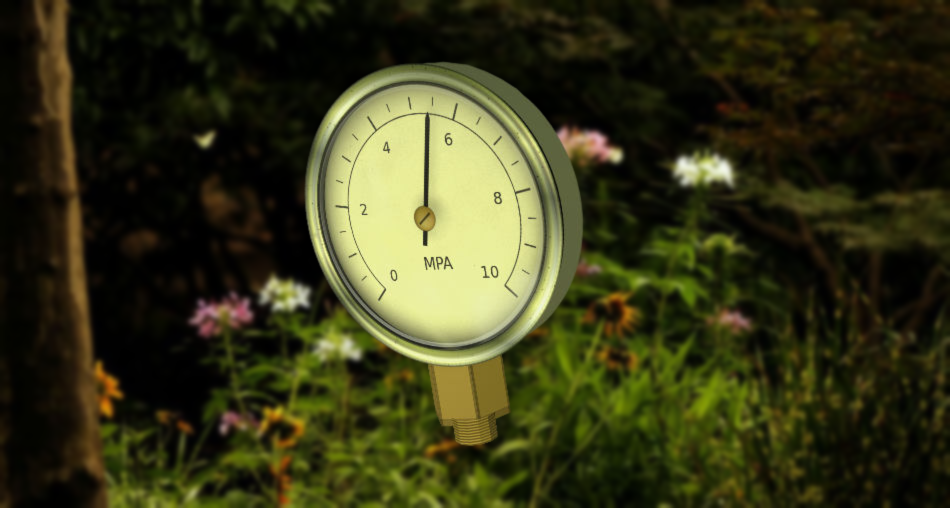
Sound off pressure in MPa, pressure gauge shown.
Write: 5.5 MPa
